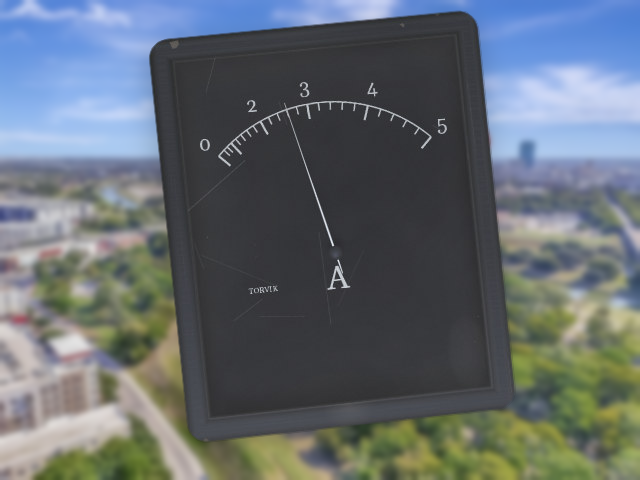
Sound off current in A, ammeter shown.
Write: 2.6 A
